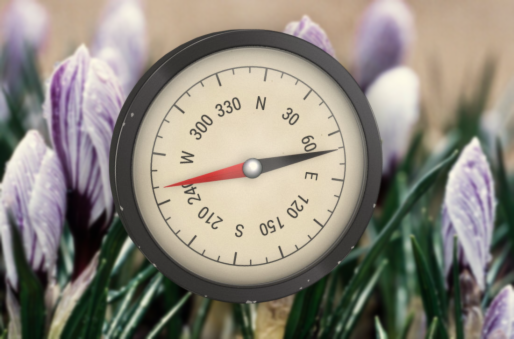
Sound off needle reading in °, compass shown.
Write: 250 °
